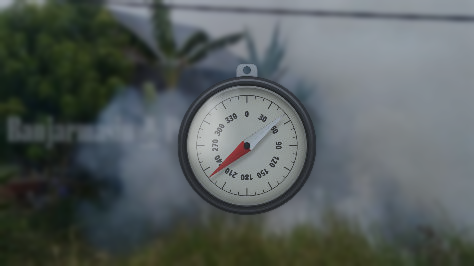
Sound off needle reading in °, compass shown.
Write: 230 °
